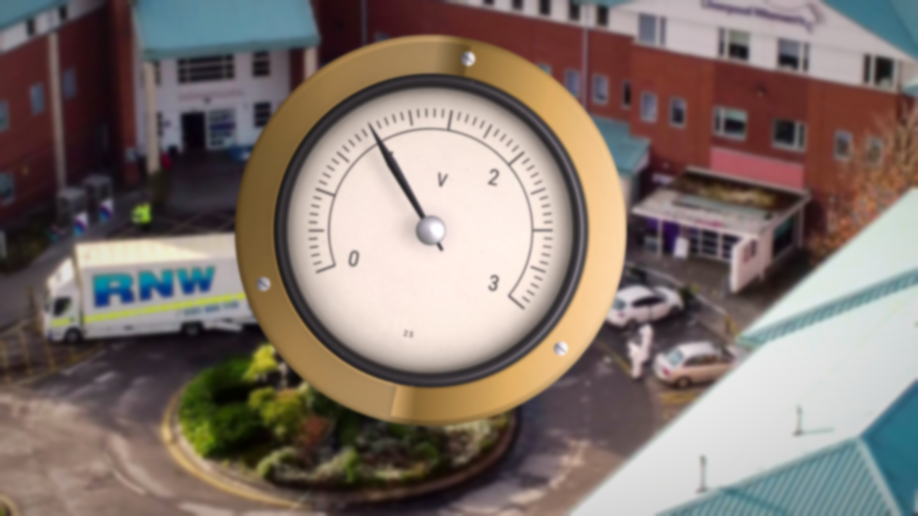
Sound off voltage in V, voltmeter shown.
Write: 1 V
